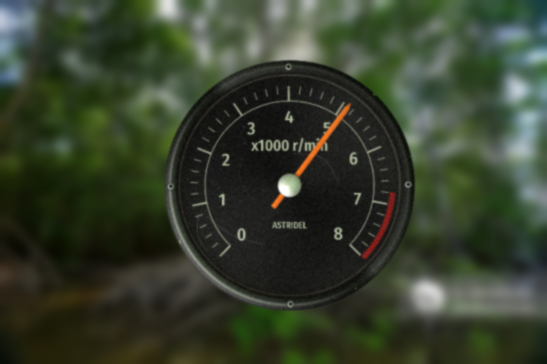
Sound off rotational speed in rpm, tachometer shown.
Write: 5100 rpm
